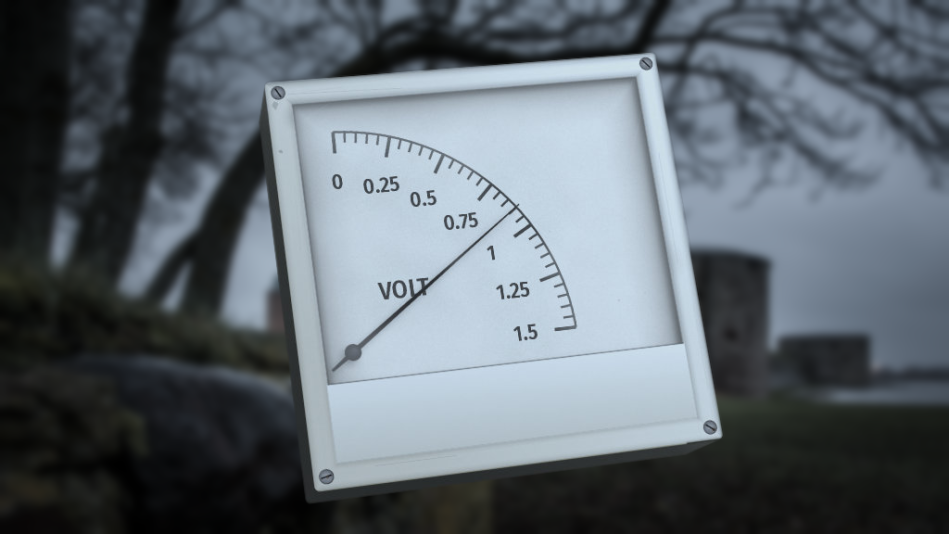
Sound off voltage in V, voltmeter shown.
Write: 0.9 V
